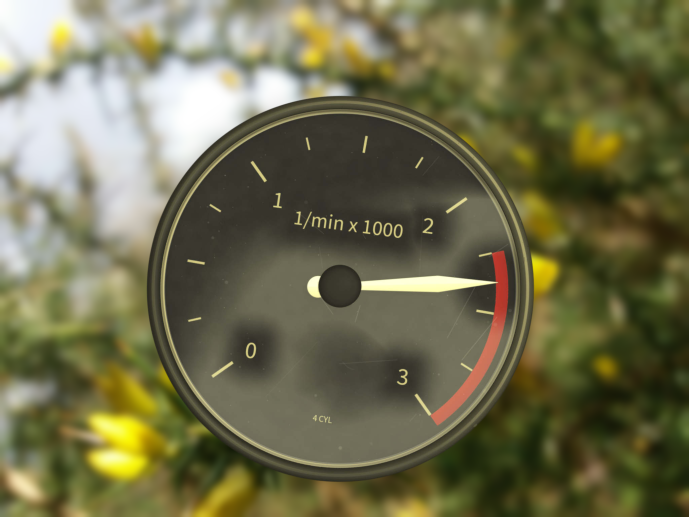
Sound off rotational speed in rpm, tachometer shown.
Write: 2375 rpm
